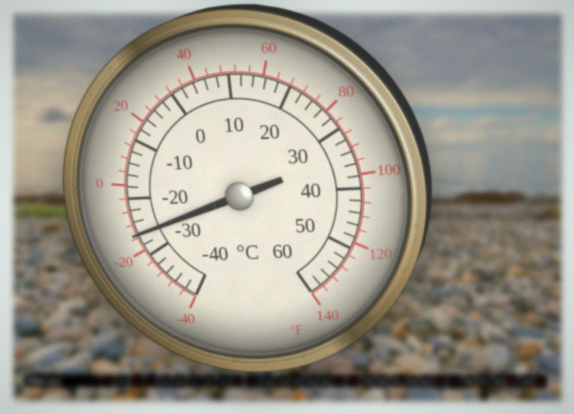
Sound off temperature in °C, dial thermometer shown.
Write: -26 °C
